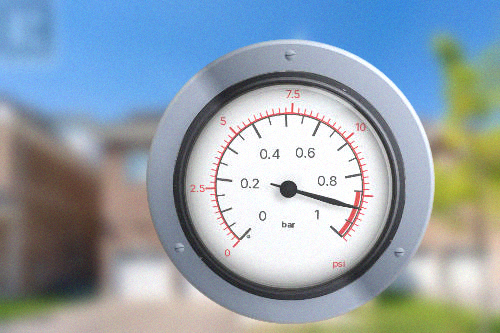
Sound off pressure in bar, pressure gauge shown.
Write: 0.9 bar
